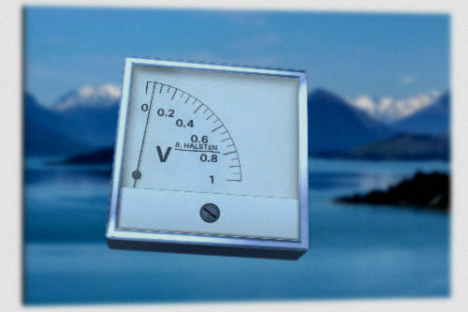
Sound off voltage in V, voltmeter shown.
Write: 0.05 V
